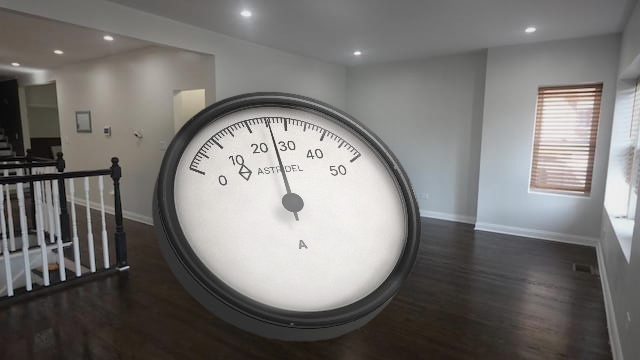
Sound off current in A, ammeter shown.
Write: 25 A
